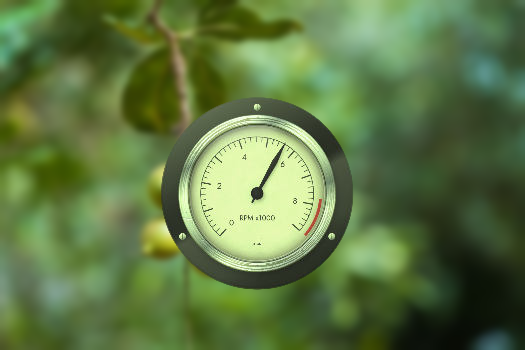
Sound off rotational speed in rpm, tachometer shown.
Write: 5600 rpm
